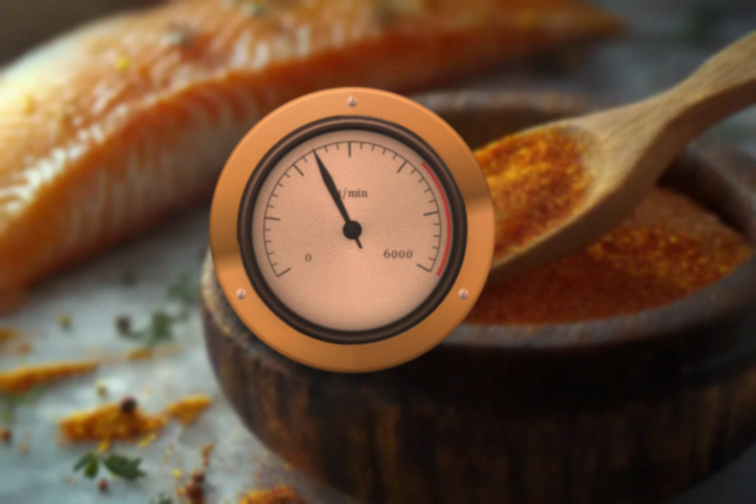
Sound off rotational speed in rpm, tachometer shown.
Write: 2400 rpm
